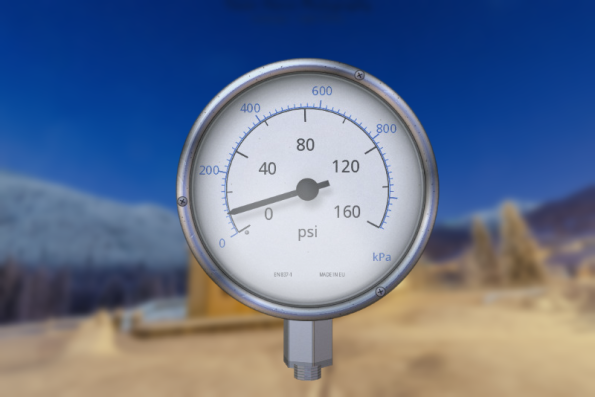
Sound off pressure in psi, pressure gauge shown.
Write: 10 psi
